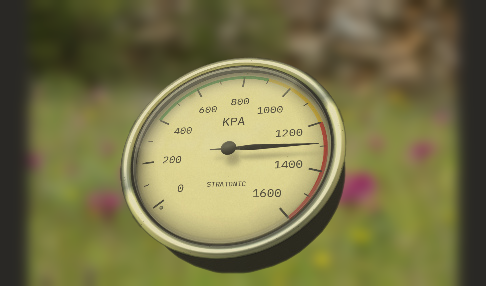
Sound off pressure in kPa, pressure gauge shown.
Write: 1300 kPa
